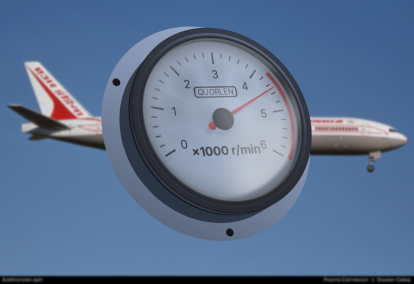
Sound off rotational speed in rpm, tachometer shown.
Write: 4500 rpm
